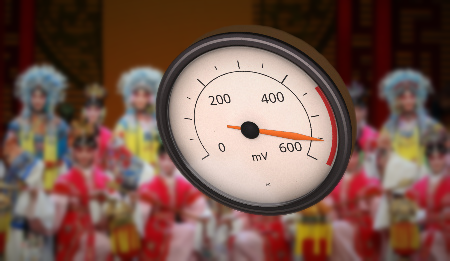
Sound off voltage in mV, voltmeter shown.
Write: 550 mV
